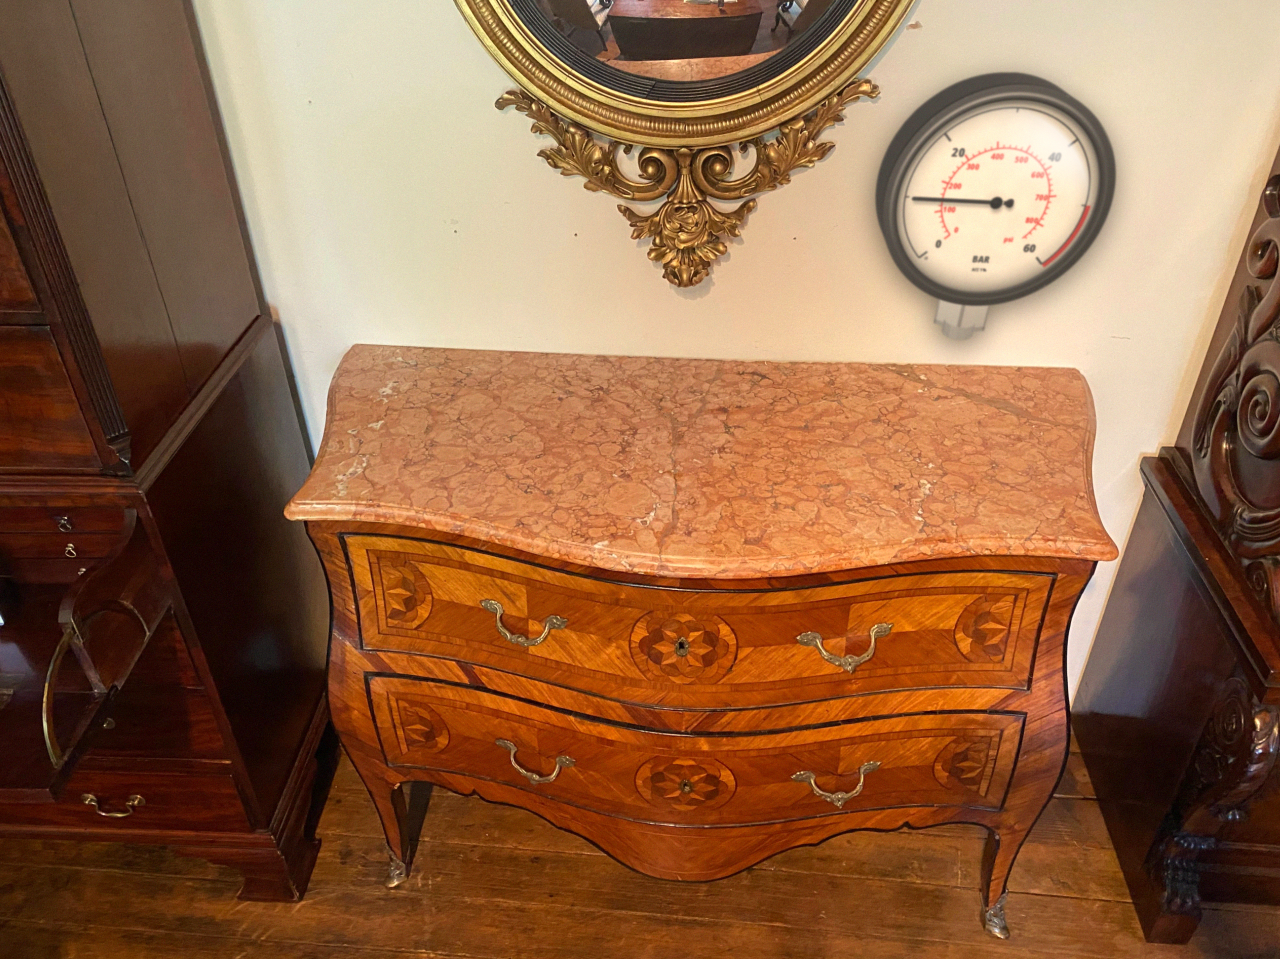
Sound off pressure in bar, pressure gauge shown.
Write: 10 bar
